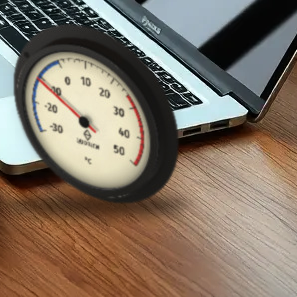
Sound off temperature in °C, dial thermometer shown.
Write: -10 °C
